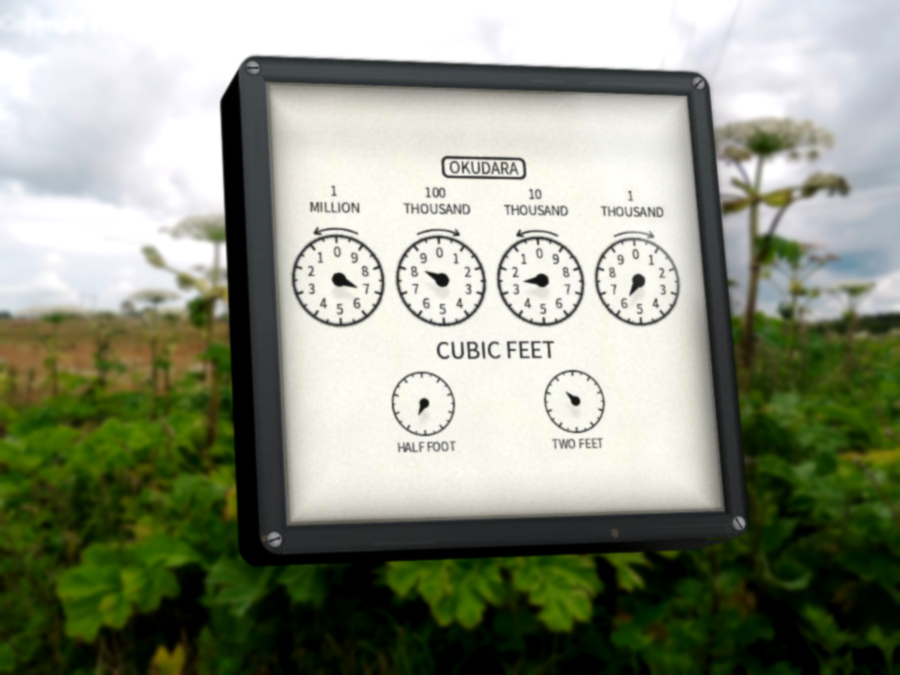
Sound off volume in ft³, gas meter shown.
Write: 682600 ft³
